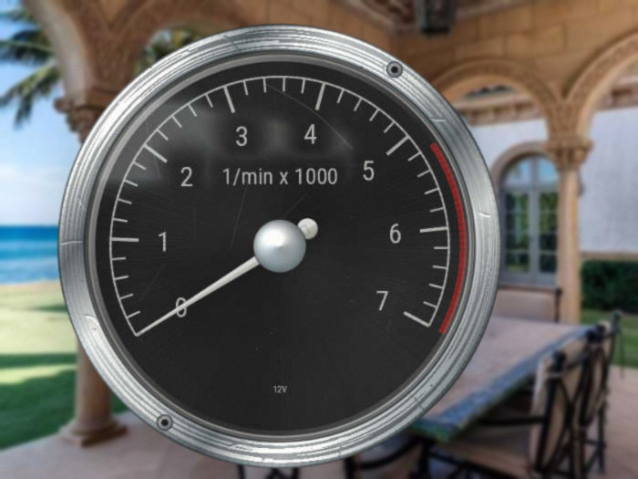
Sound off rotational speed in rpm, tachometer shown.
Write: 0 rpm
